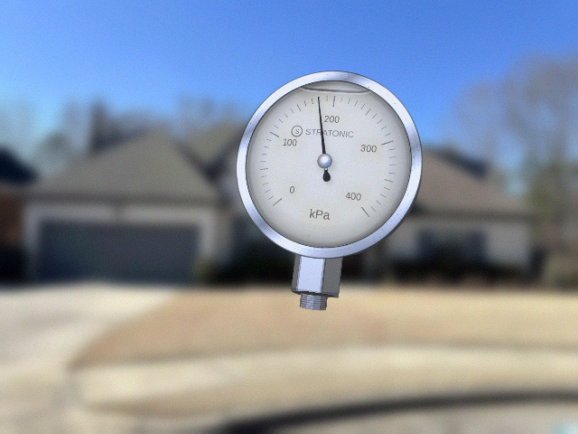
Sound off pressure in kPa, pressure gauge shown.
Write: 180 kPa
